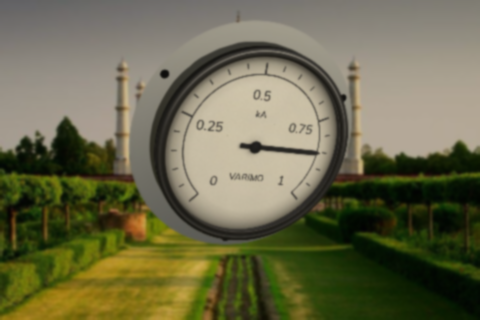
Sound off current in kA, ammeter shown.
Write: 0.85 kA
